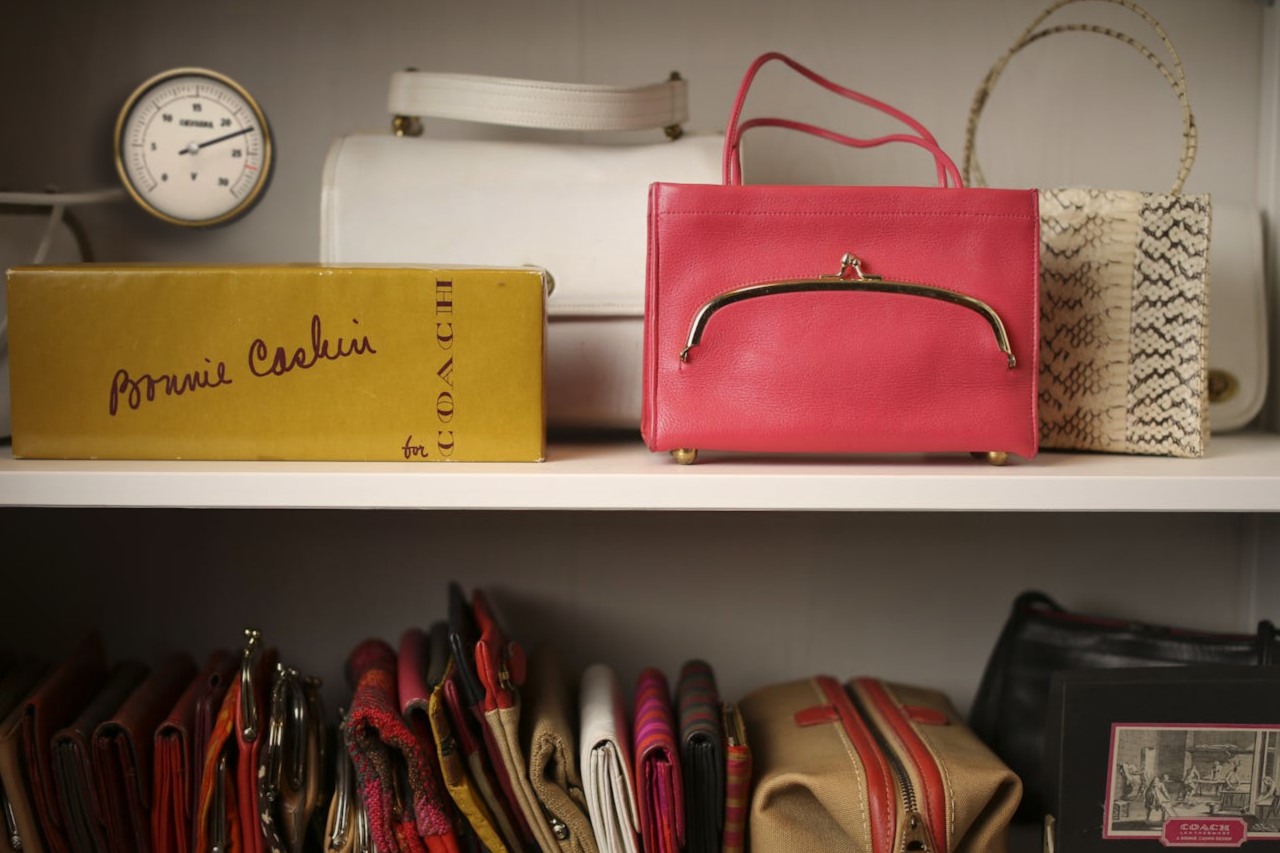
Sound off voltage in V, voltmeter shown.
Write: 22.5 V
